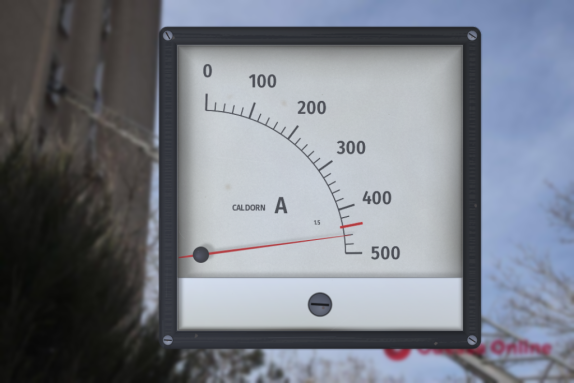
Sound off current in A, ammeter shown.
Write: 460 A
